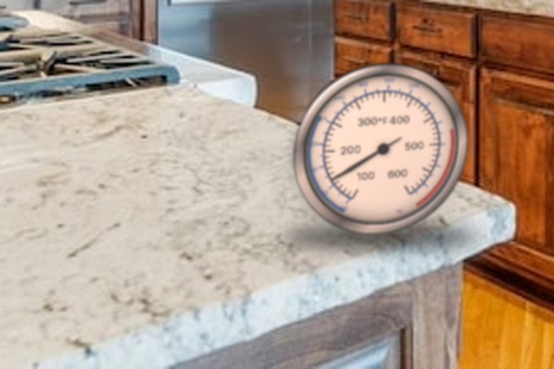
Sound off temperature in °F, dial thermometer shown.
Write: 150 °F
